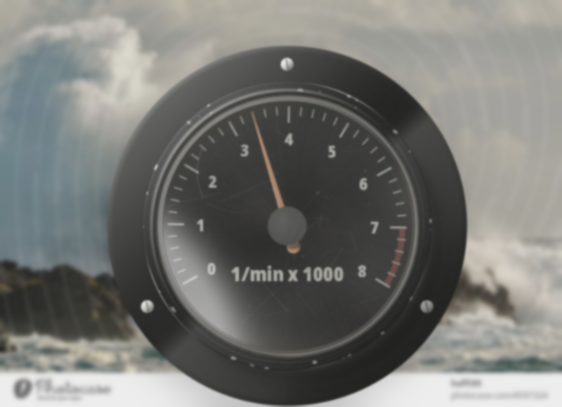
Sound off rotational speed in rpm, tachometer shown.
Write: 3400 rpm
